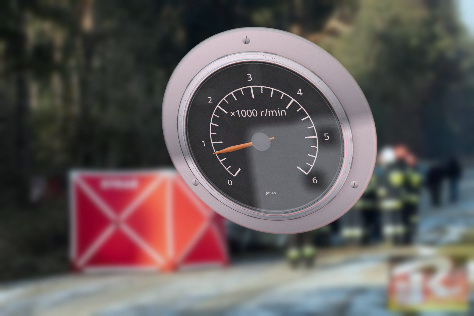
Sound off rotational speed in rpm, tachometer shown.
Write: 750 rpm
